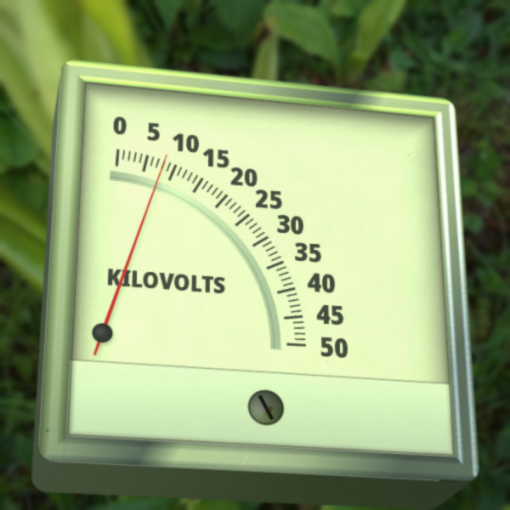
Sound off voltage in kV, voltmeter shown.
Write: 8 kV
